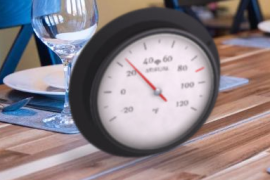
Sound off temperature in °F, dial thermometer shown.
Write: 25 °F
